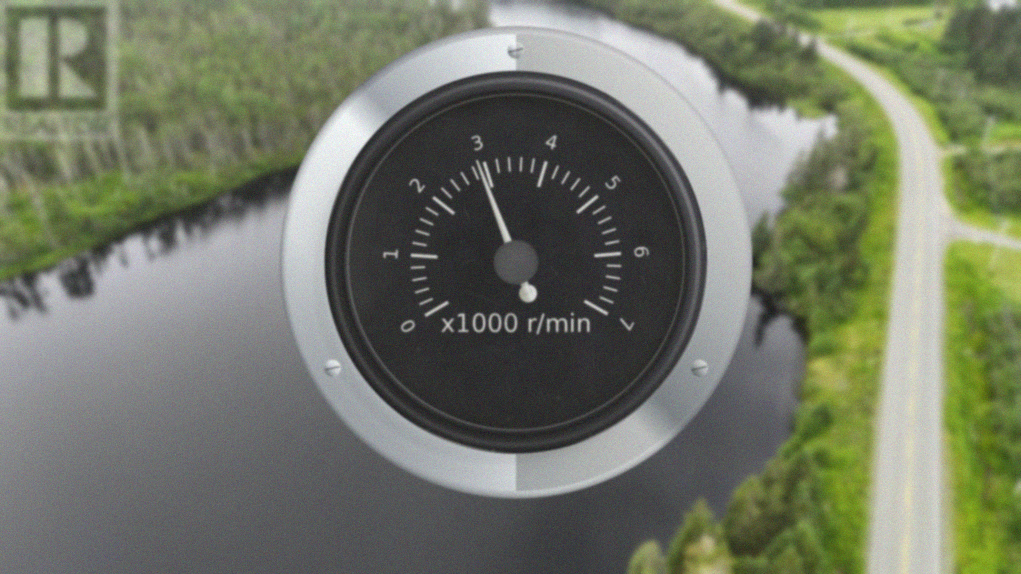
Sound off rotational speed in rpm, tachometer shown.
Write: 2900 rpm
